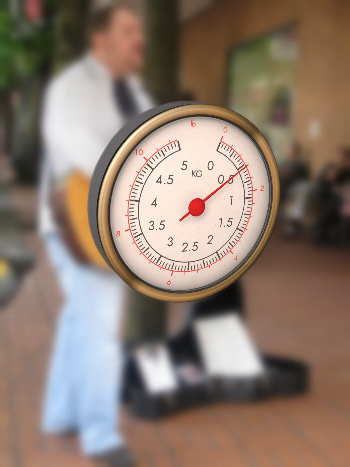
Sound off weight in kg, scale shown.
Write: 0.5 kg
